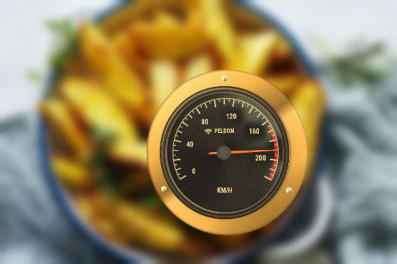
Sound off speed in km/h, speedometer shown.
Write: 190 km/h
